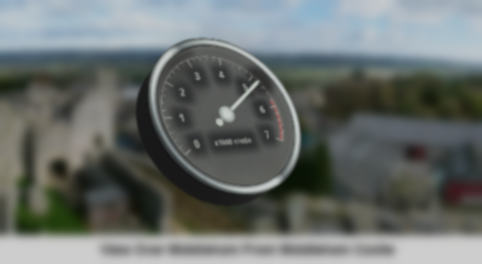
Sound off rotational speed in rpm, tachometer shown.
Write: 5200 rpm
